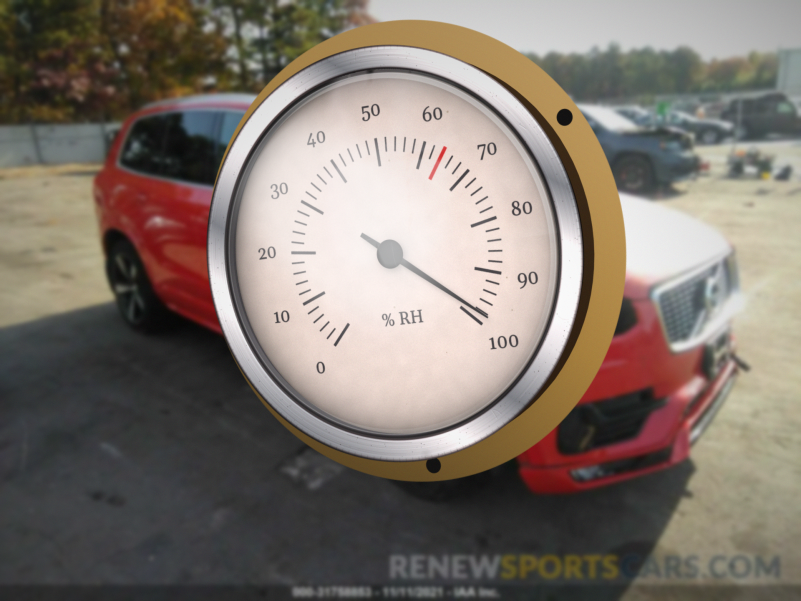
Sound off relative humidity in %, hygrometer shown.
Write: 98 %
